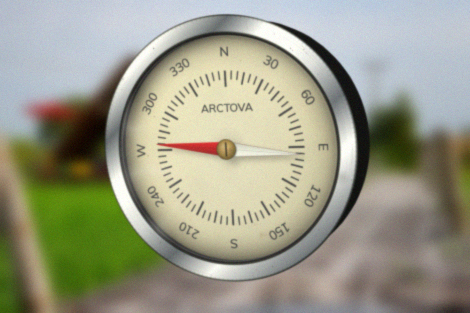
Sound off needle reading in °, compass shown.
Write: 275 °
